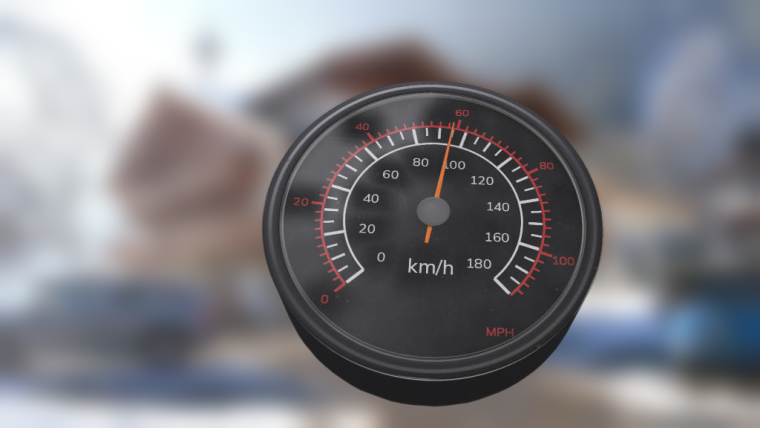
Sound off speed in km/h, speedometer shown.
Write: 95 km/h
